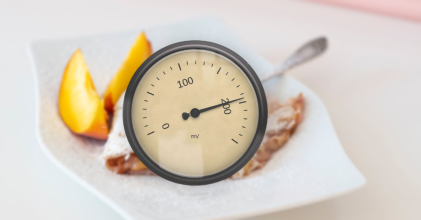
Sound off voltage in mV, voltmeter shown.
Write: 195 mV
